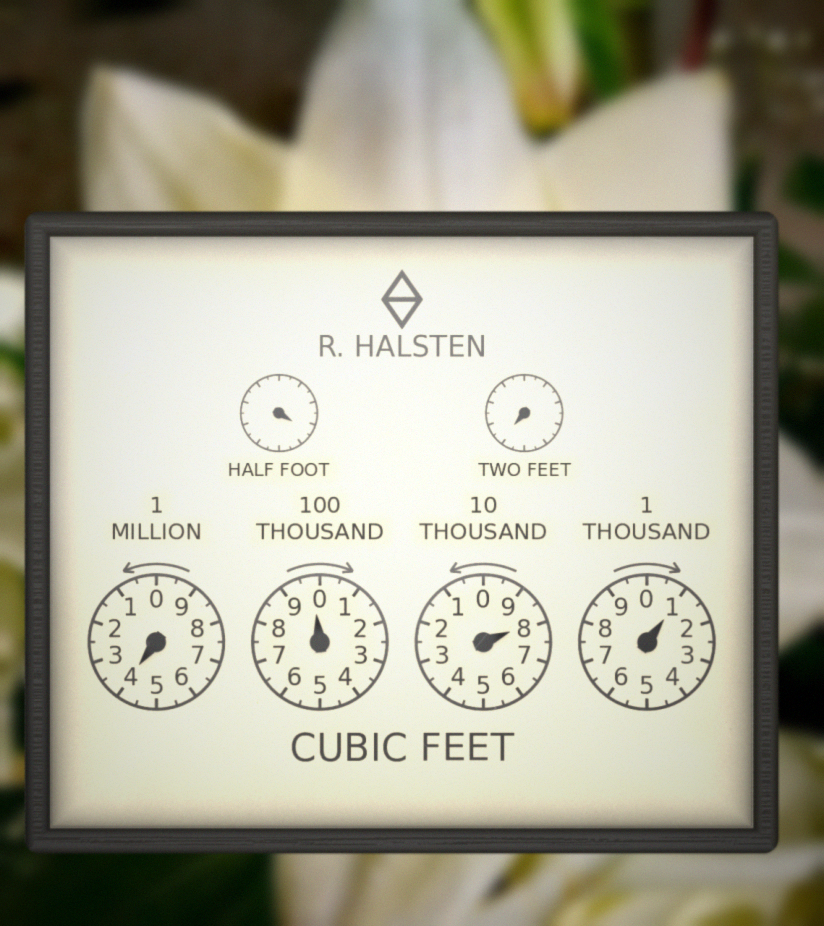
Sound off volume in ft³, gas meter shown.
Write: 398100 ft³
